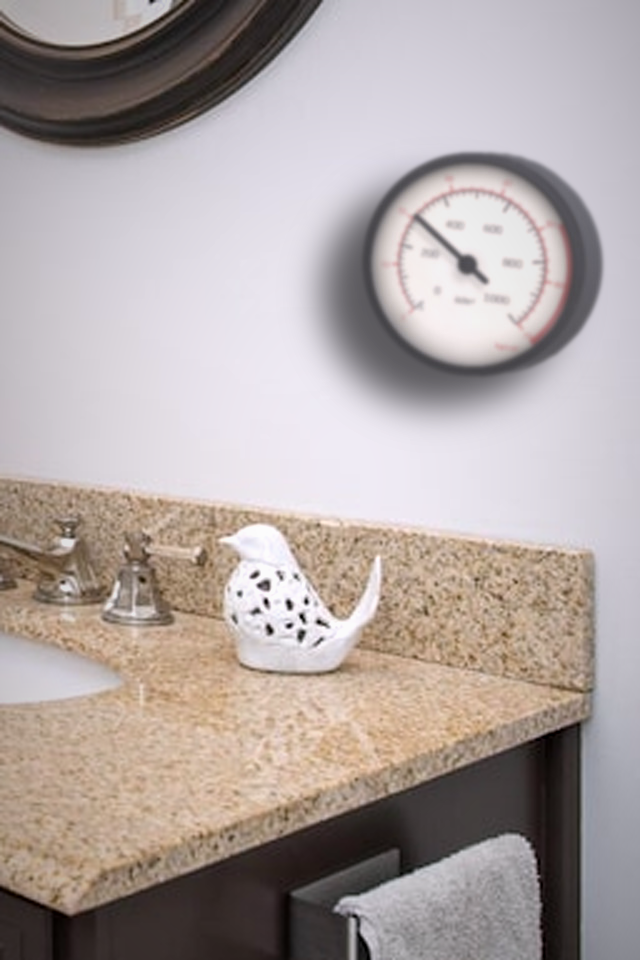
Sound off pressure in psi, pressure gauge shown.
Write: 300 psi
